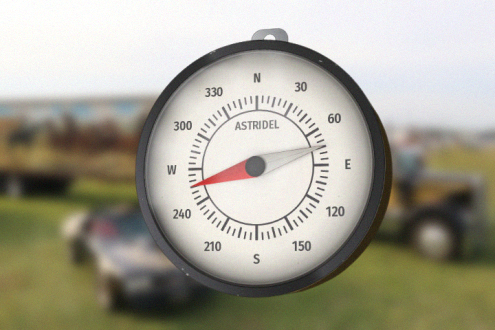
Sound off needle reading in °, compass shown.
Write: 255 °
